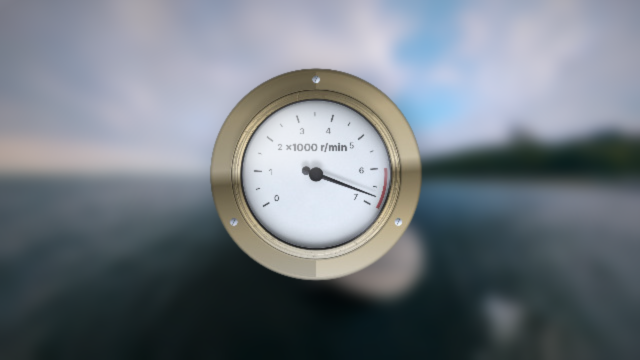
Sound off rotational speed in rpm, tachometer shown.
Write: 6750 rpm
